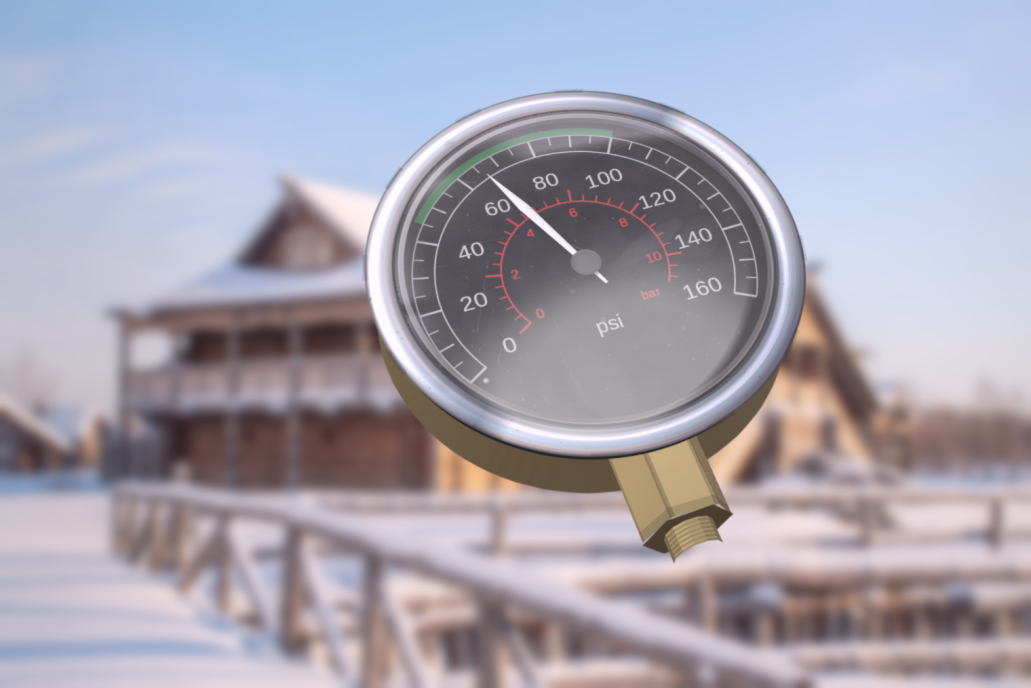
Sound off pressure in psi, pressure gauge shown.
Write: 65 psi
